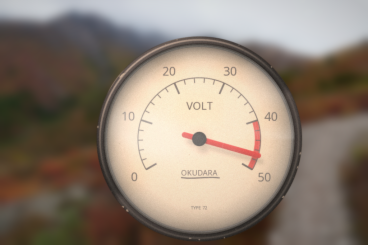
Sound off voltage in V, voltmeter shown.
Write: 47 V
